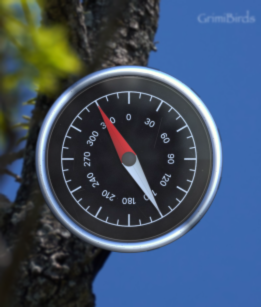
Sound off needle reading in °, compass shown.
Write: 330 °
